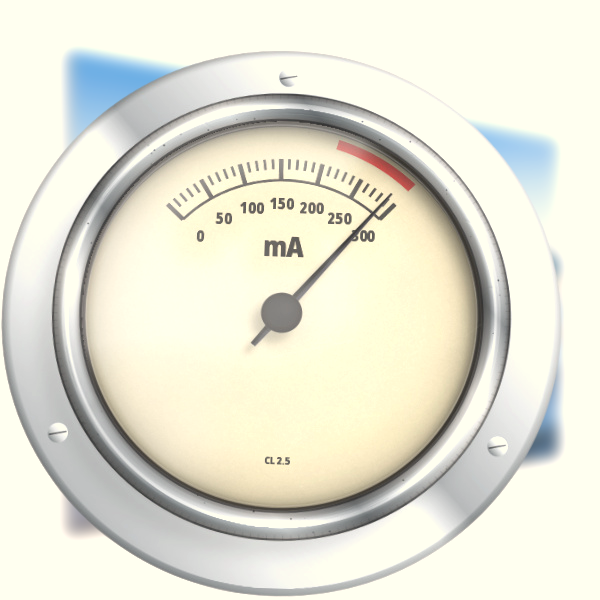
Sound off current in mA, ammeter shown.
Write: 290 mA
